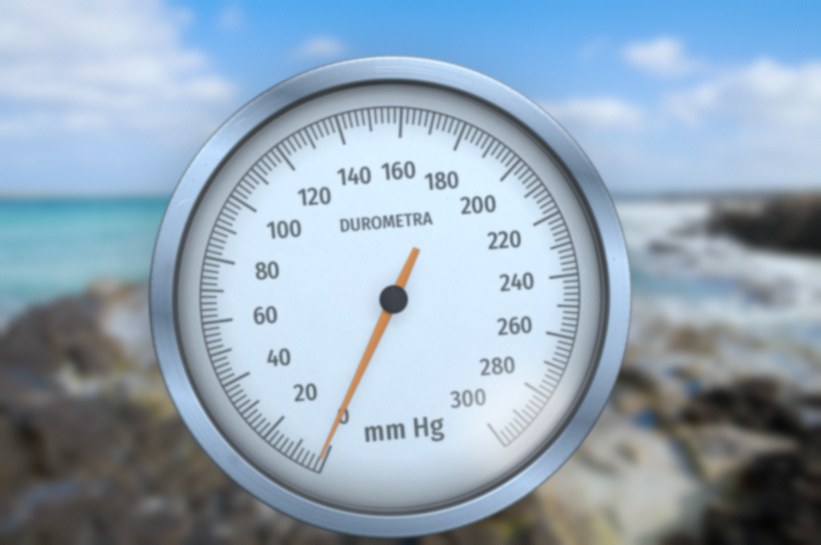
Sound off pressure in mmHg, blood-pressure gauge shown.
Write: 2 mmHg
